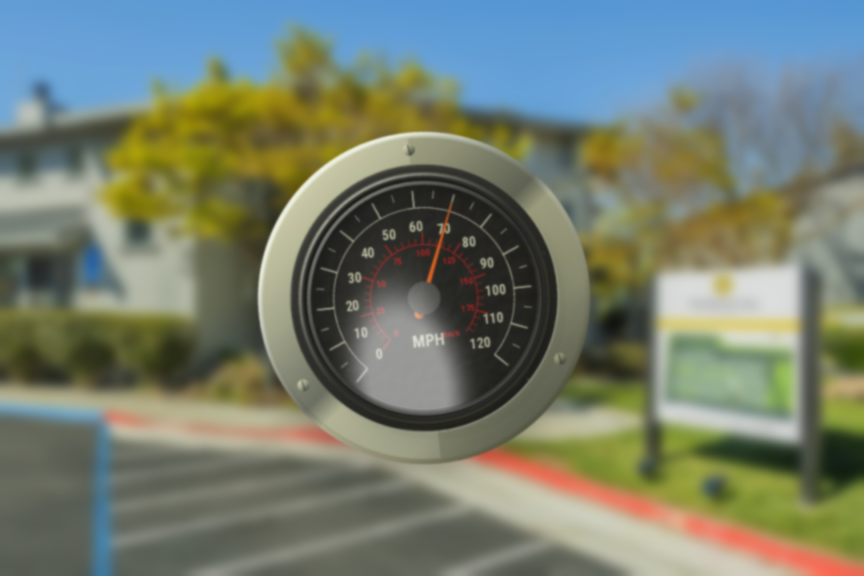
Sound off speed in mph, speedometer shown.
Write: 70 mph
